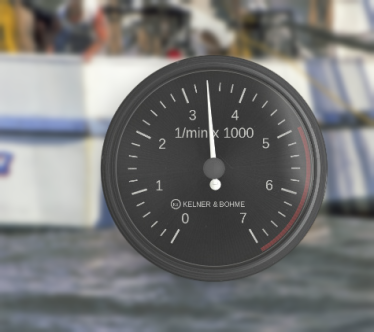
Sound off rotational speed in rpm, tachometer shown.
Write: 3400 rpm
